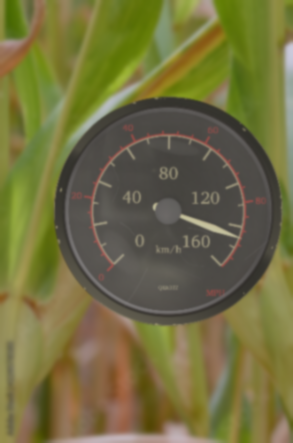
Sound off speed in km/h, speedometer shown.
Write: 145 km/h
